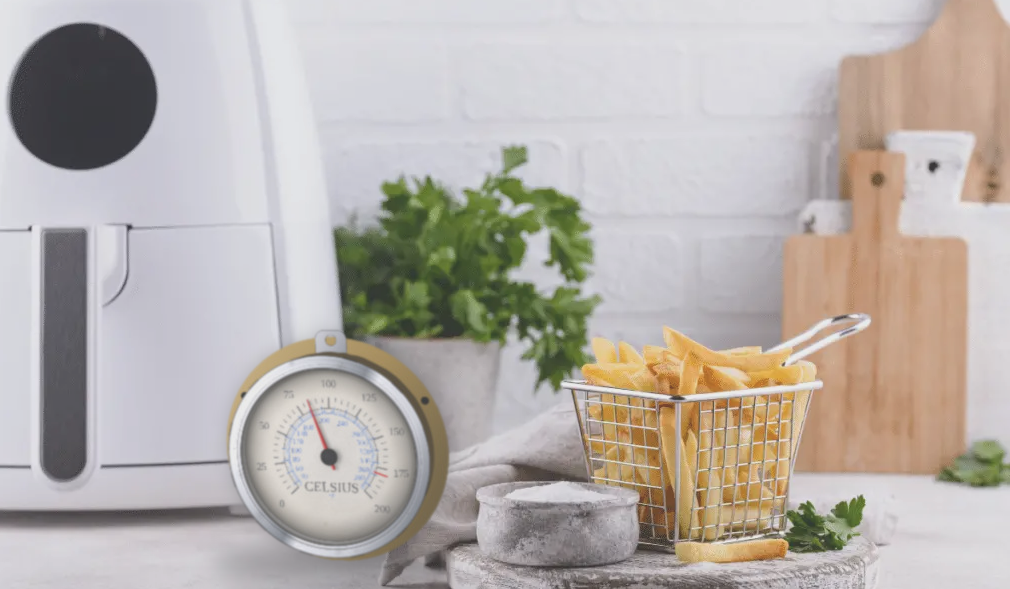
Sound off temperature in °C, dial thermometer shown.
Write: 85 °C
